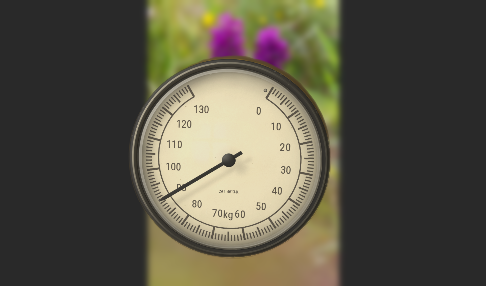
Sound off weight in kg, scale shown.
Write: 90 kg
